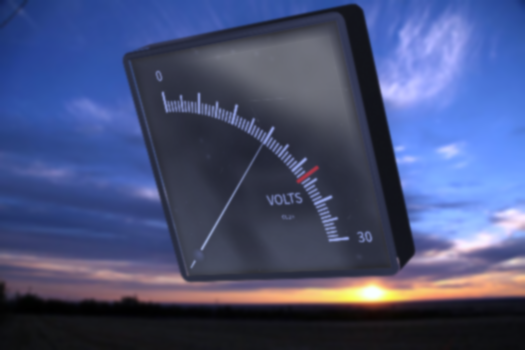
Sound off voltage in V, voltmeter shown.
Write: 15 V
